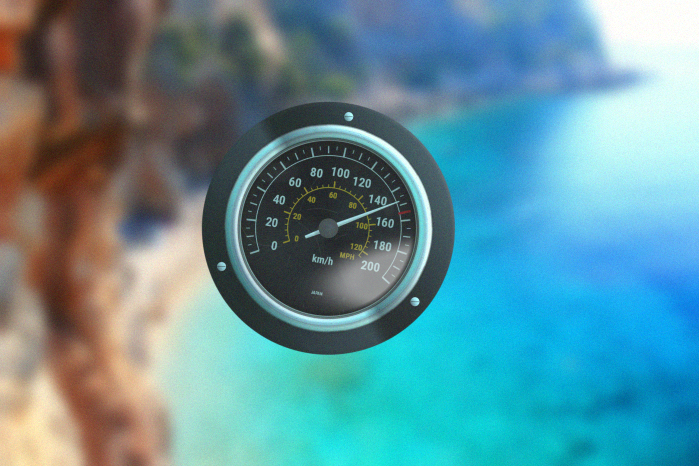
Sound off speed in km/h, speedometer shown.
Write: 147.5 km/h
